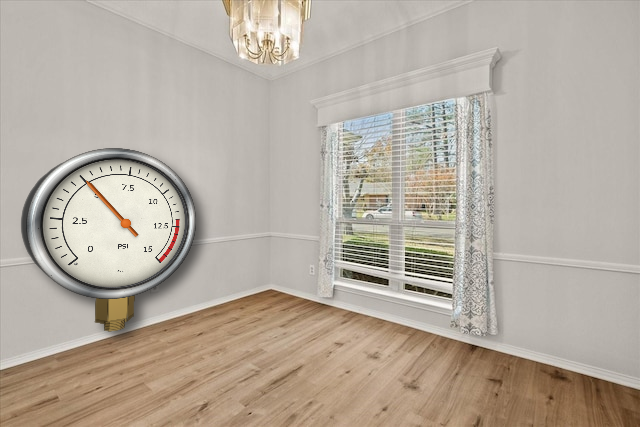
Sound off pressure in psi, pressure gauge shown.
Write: 5 psi
